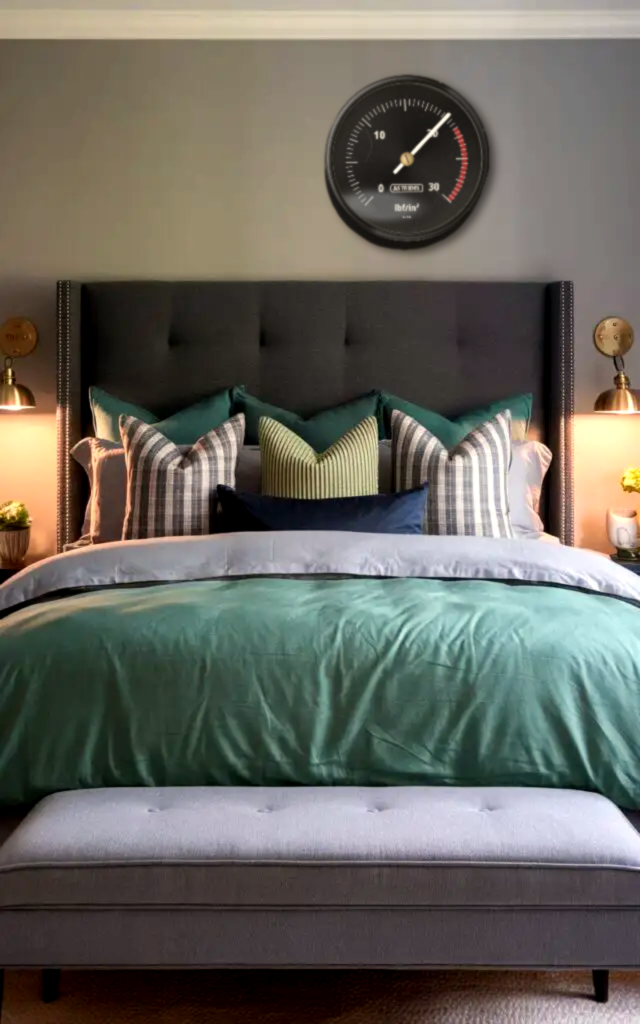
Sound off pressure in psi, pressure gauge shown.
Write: 20 psi
